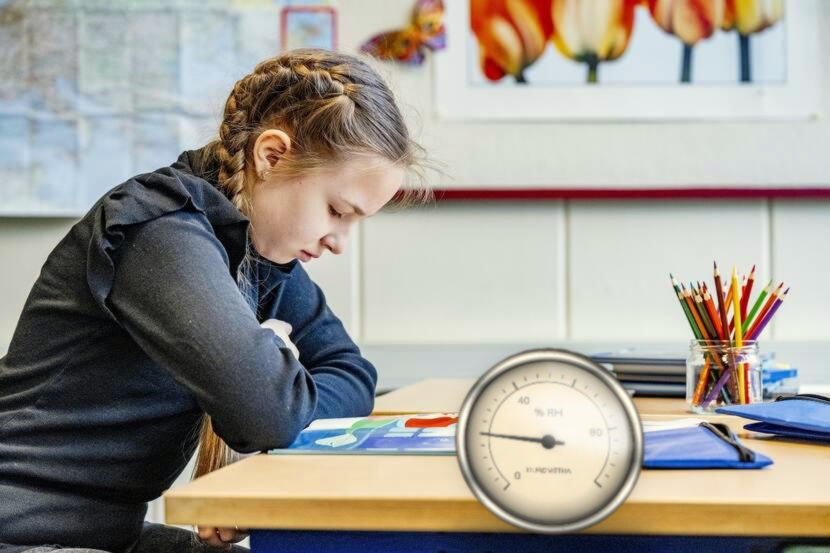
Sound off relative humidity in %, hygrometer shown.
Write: 20 %
